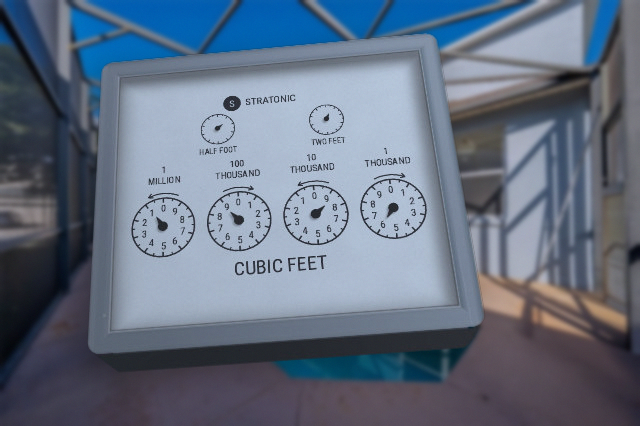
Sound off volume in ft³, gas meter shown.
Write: 88600 ft³
